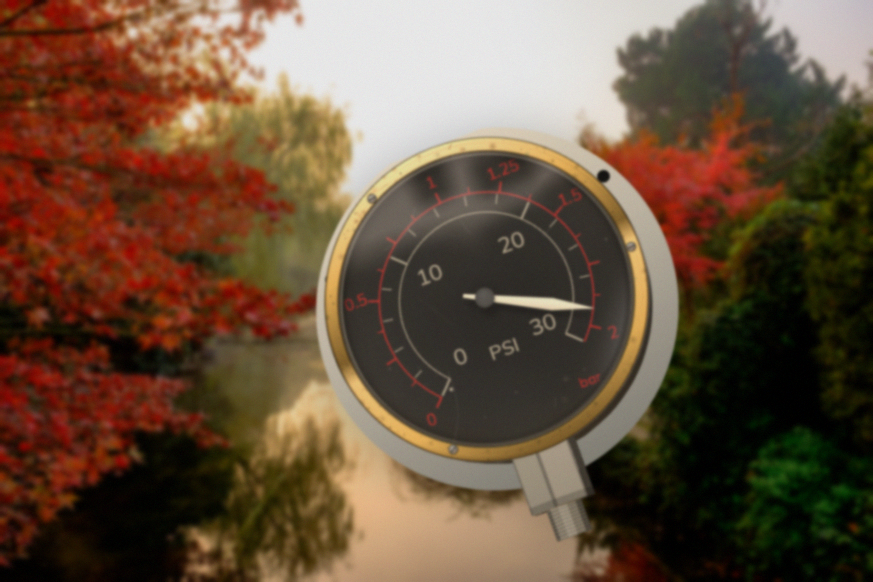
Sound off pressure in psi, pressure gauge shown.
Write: 28 psi
